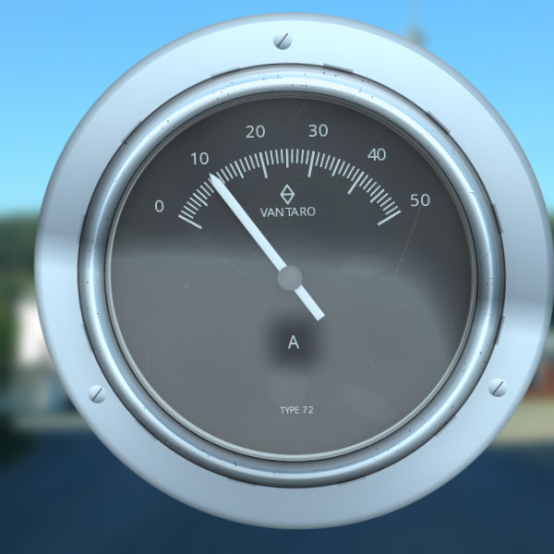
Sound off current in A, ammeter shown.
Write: 10 A
